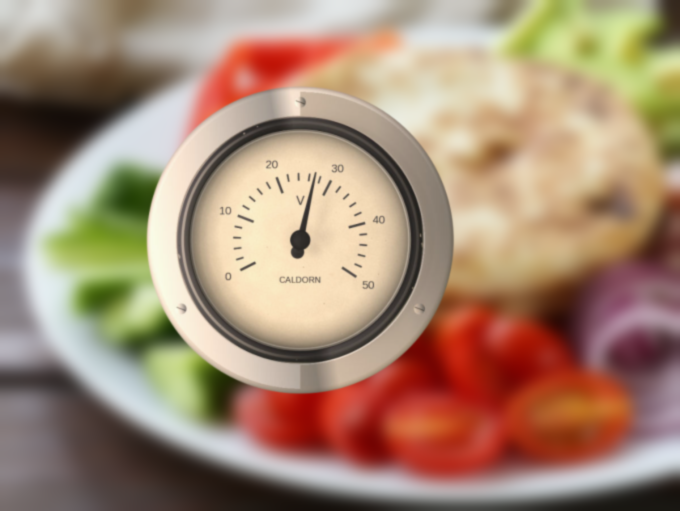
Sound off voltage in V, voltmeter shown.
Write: 27 V
